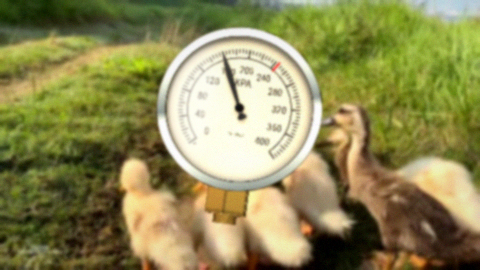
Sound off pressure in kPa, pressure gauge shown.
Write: 160 kPa
